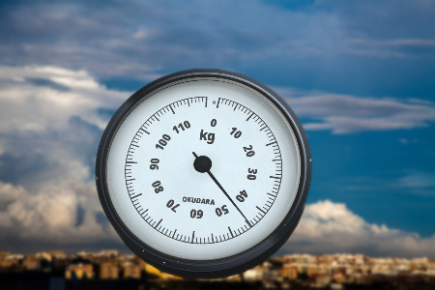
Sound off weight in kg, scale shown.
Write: 45 kg
